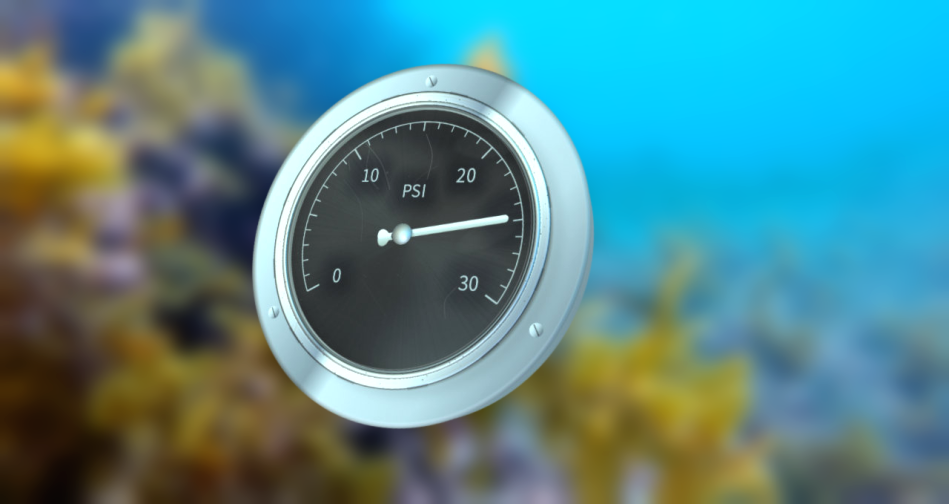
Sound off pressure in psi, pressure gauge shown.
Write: 25 psi
